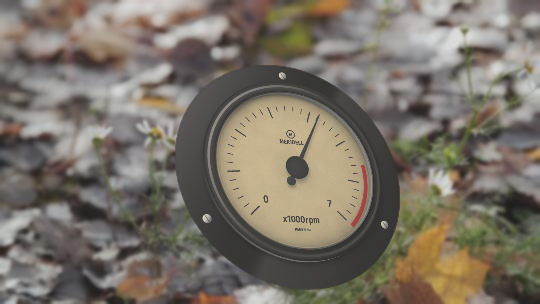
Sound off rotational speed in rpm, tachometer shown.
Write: 4200 rpm
